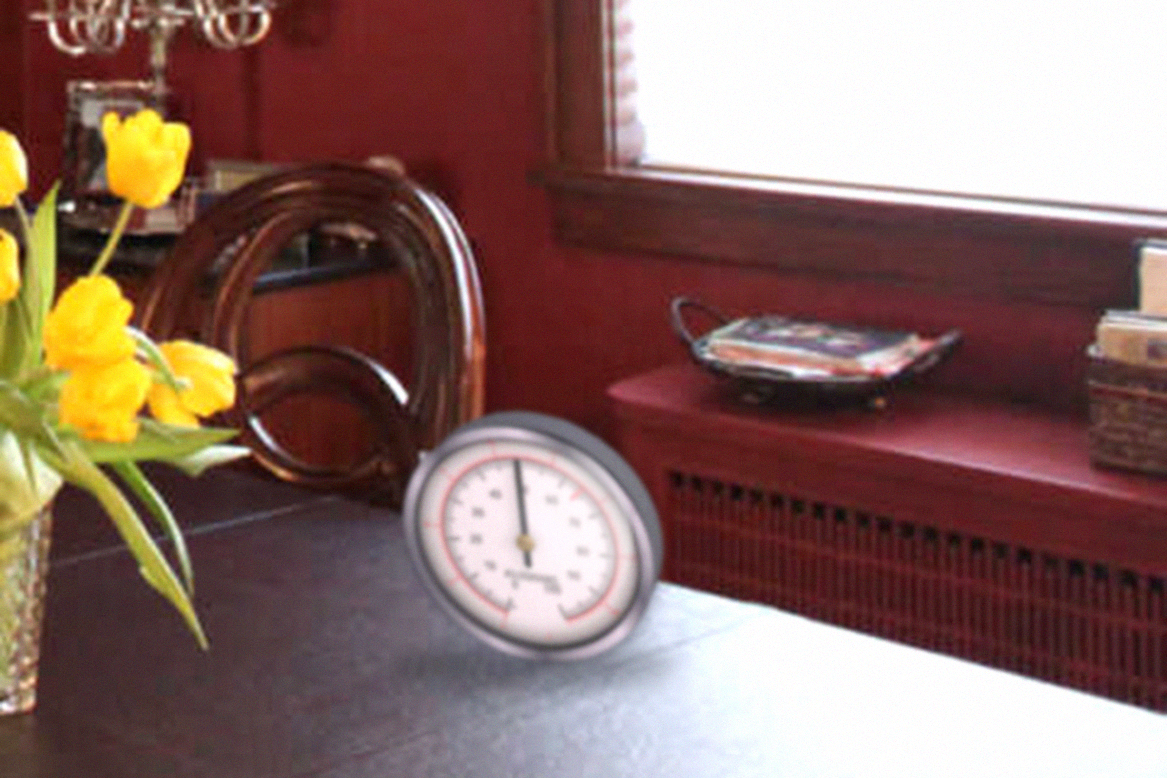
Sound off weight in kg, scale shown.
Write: 50 kg
